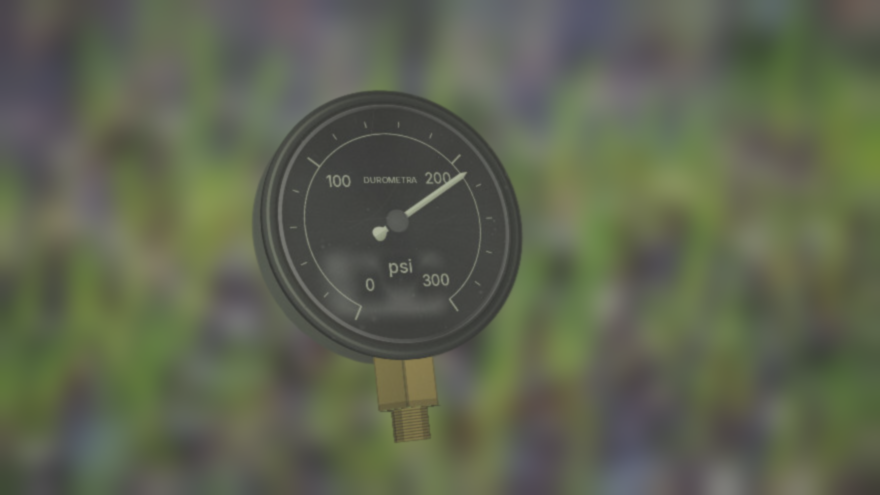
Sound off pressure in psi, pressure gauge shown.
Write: 210 psi
